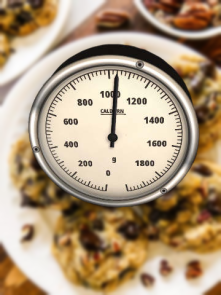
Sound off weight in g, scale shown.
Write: 1040 g
